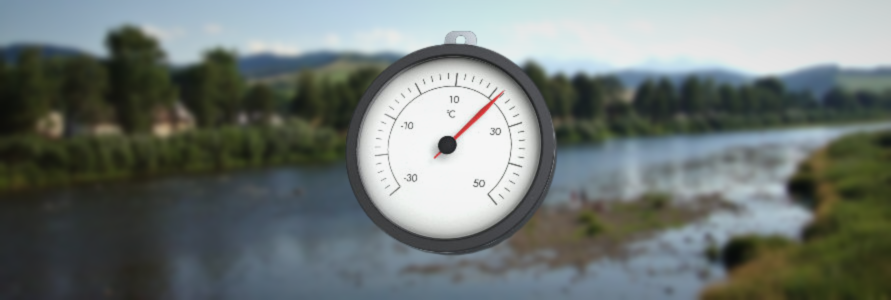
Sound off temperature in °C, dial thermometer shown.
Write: 22 °C
